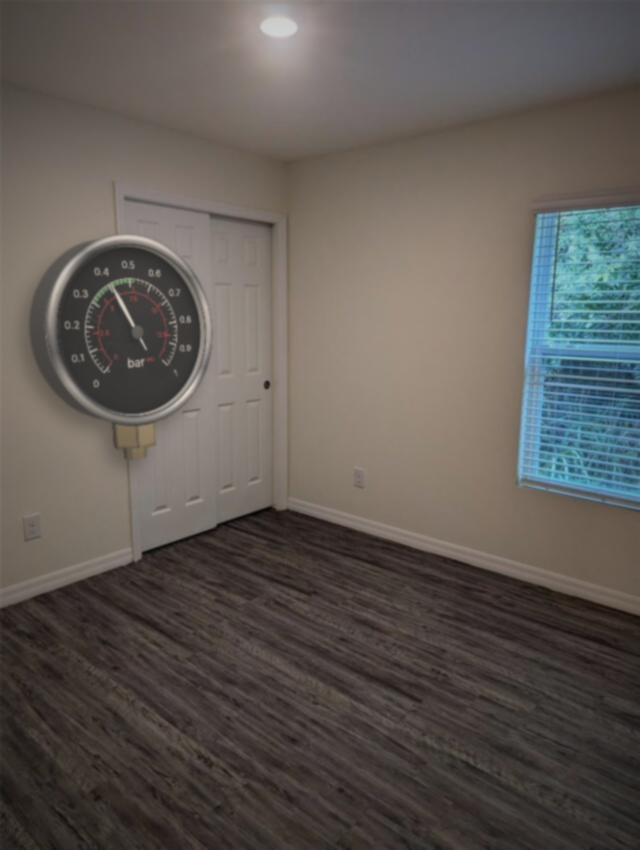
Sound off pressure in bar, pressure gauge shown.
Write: 0.4 bar
